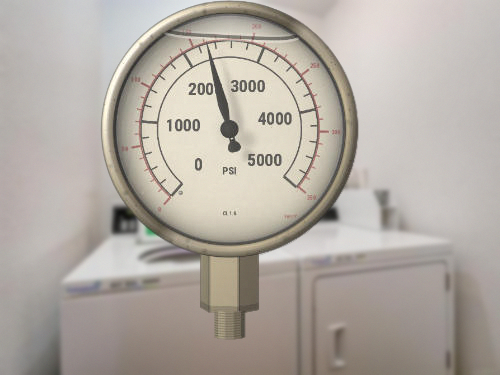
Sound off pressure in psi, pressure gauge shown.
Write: 2300 psi
